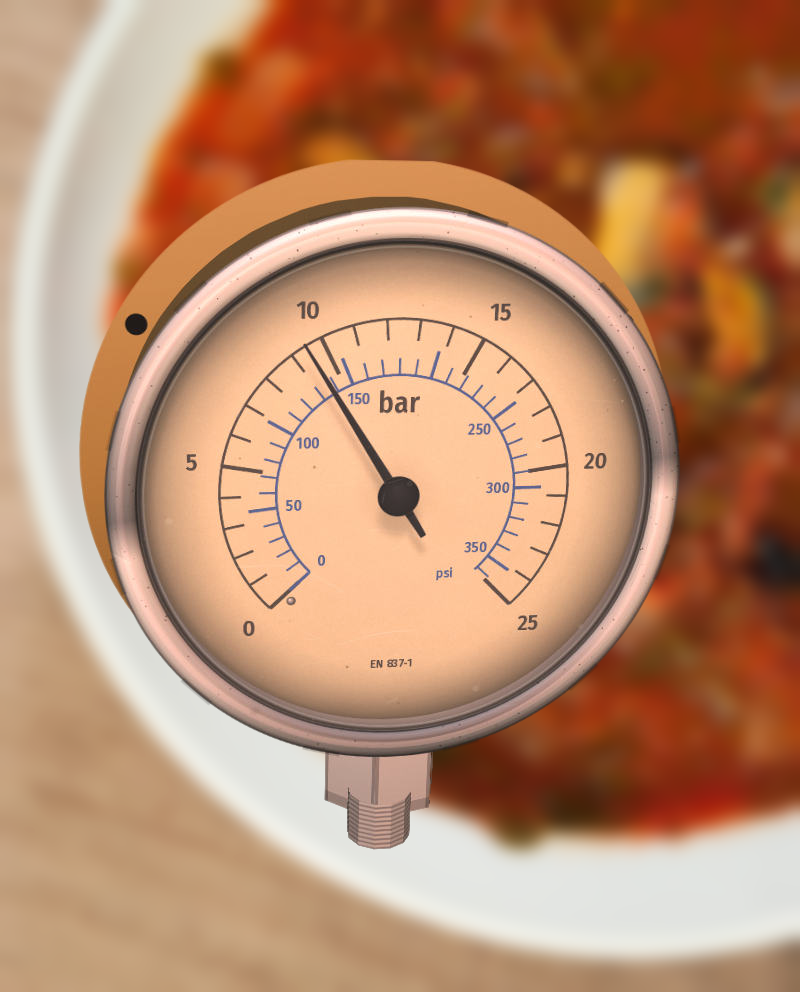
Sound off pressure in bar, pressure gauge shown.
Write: 9.5 bar
